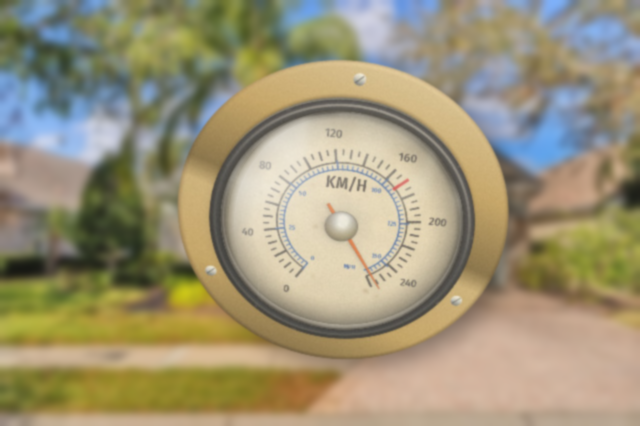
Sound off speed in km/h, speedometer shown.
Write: 255 km/h
